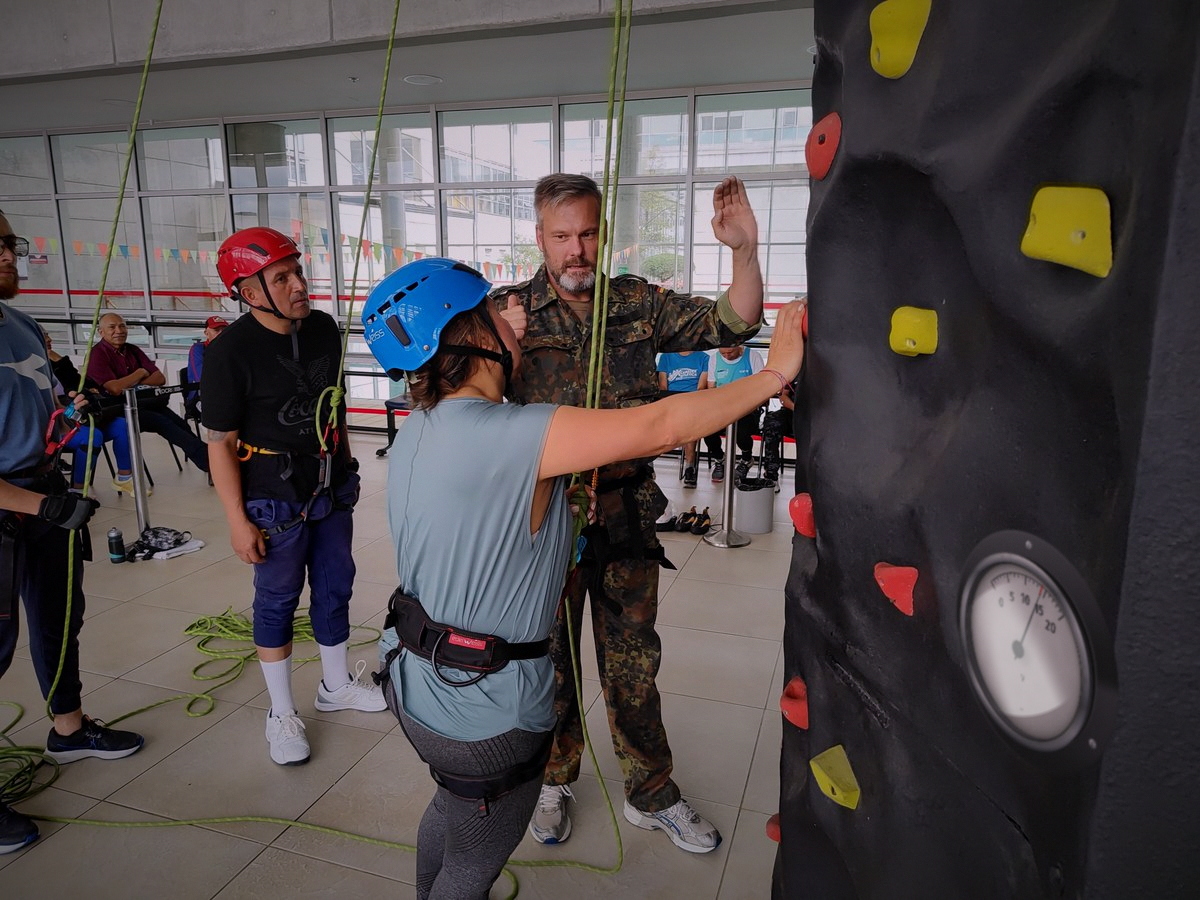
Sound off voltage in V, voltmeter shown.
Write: 15 V
